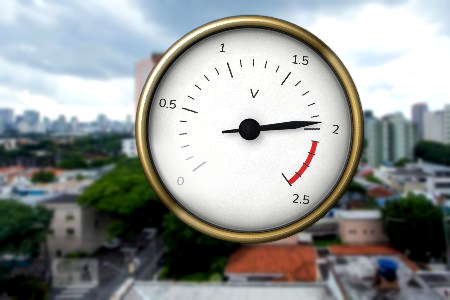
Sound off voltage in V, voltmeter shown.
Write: 1.95 V
